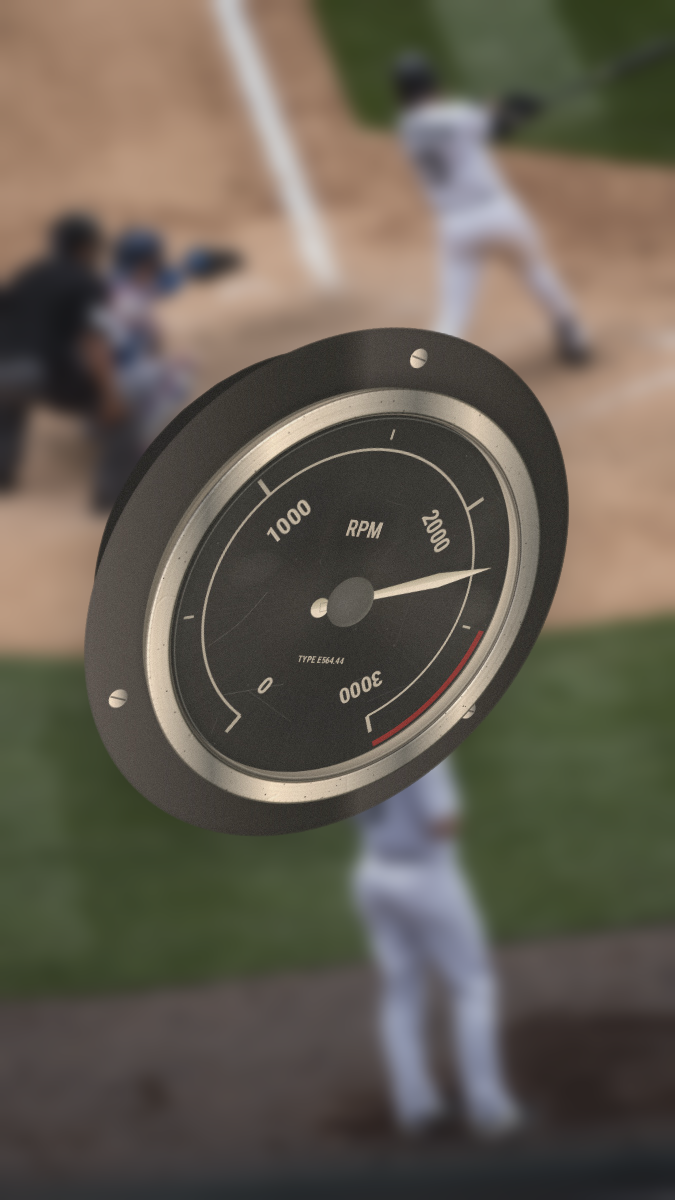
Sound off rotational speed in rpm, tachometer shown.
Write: 2250 rpm
